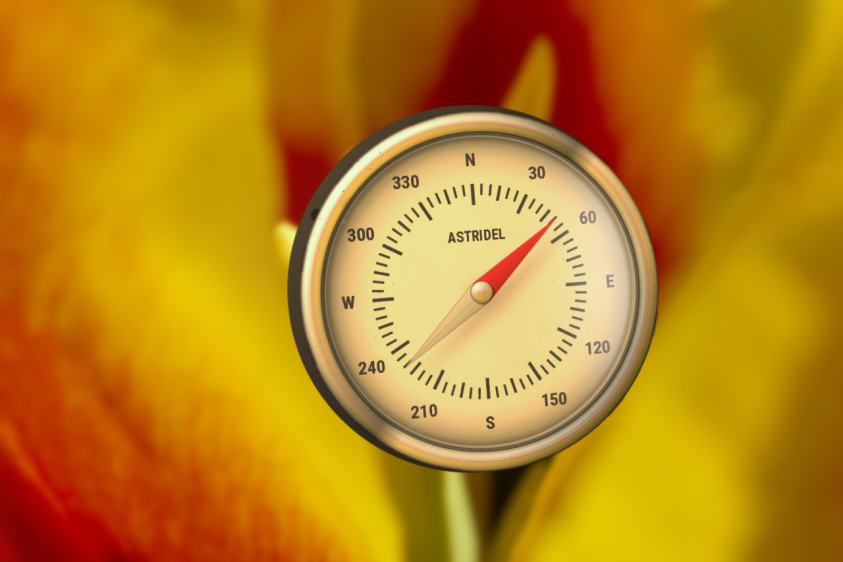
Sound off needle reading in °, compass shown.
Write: 50 °
